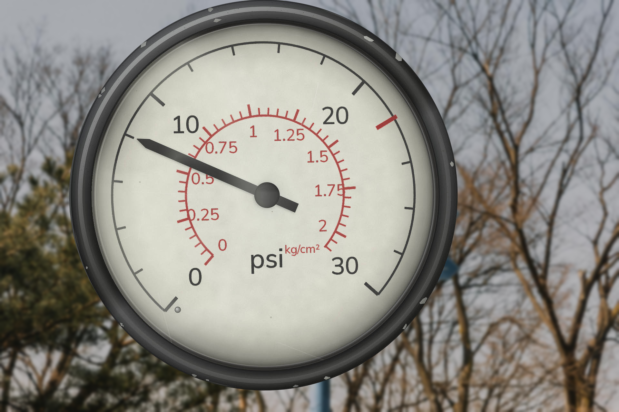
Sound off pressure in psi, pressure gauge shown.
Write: 8 psi
